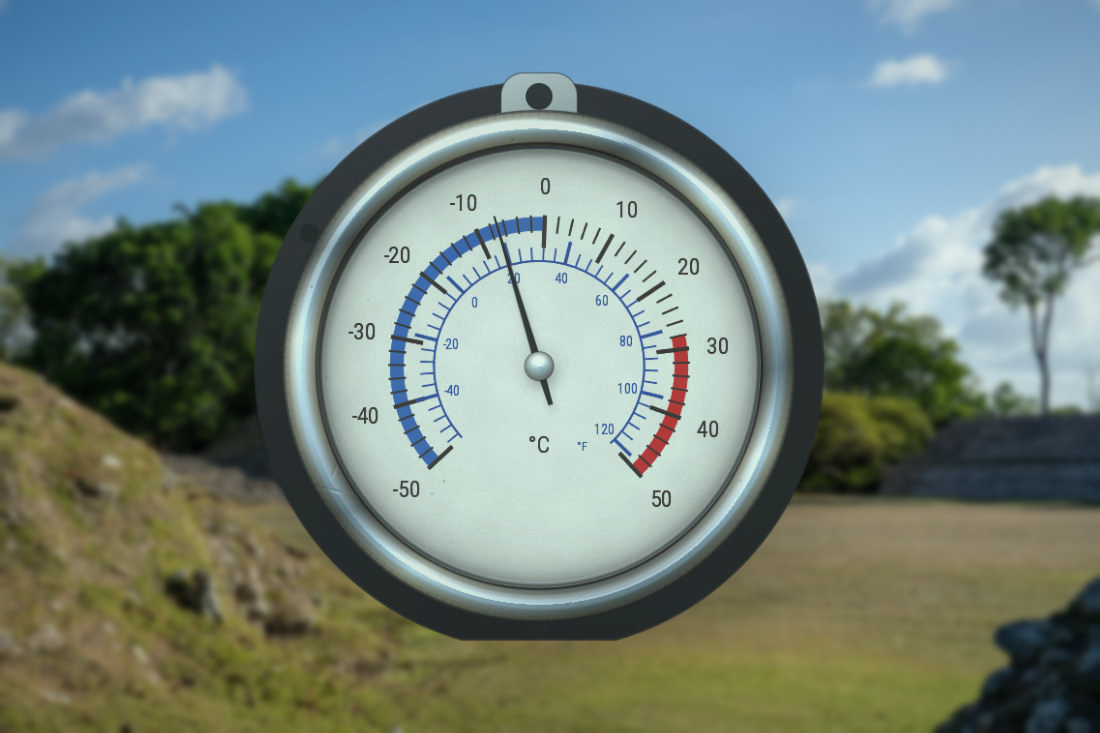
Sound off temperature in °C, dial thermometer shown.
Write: -7 °C
